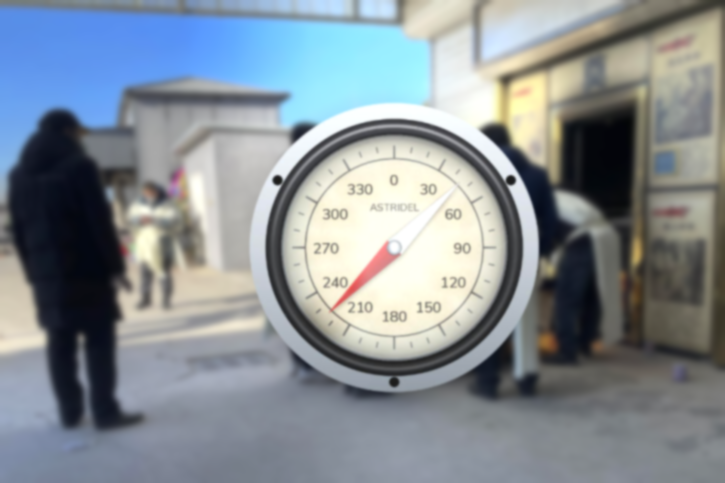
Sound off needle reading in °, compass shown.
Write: 225 °
